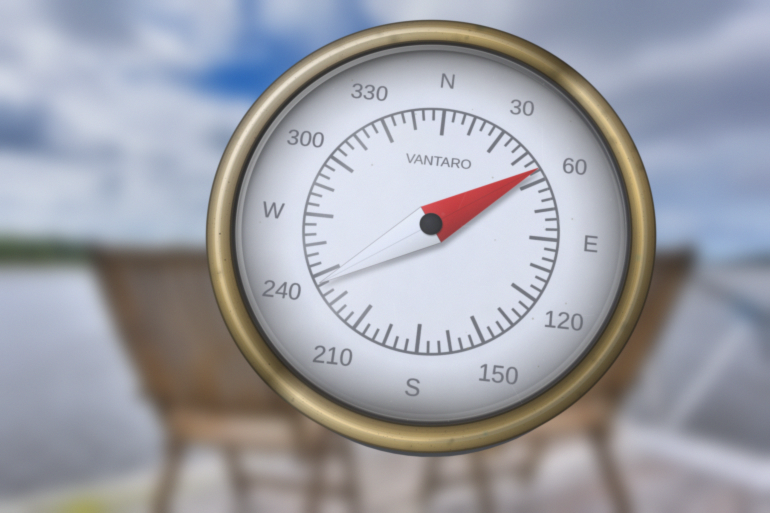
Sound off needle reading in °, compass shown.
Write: 55 °
